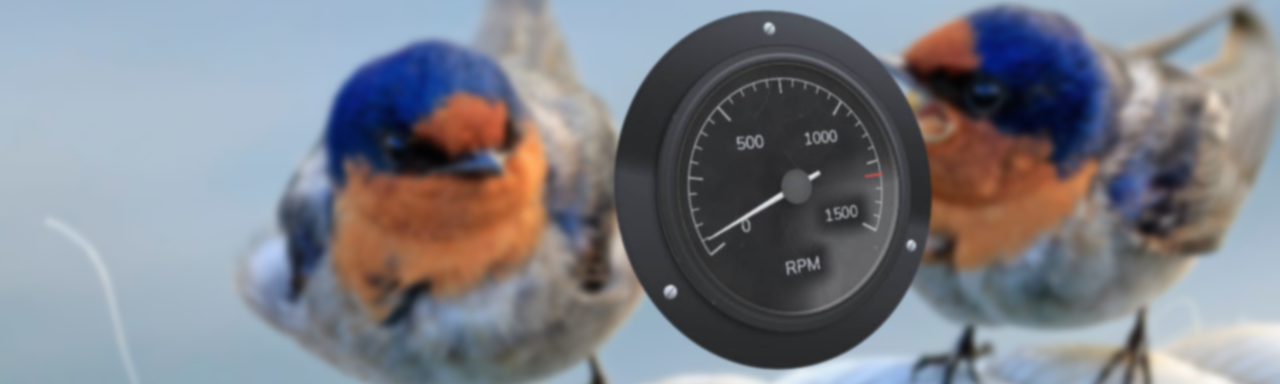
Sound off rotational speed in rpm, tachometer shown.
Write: 50 rpm
